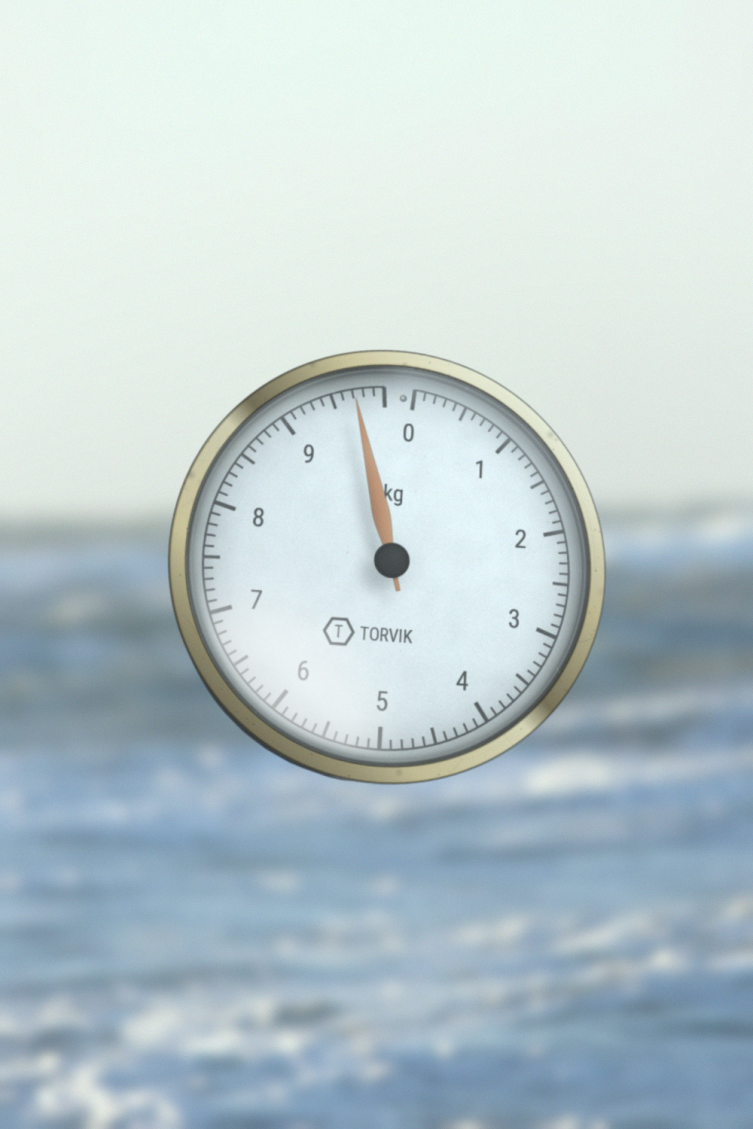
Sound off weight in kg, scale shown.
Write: 9.7 kg
